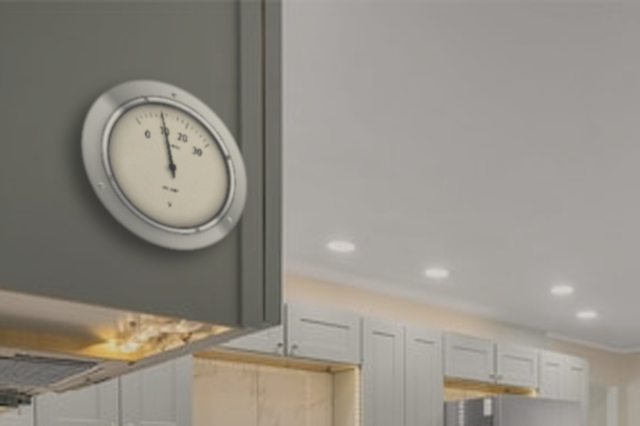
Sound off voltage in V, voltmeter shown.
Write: 10 V
